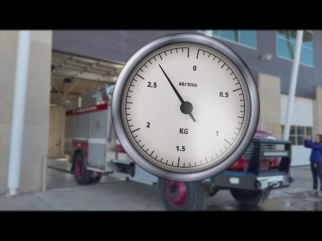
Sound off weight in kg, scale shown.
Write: 2.7 kg
